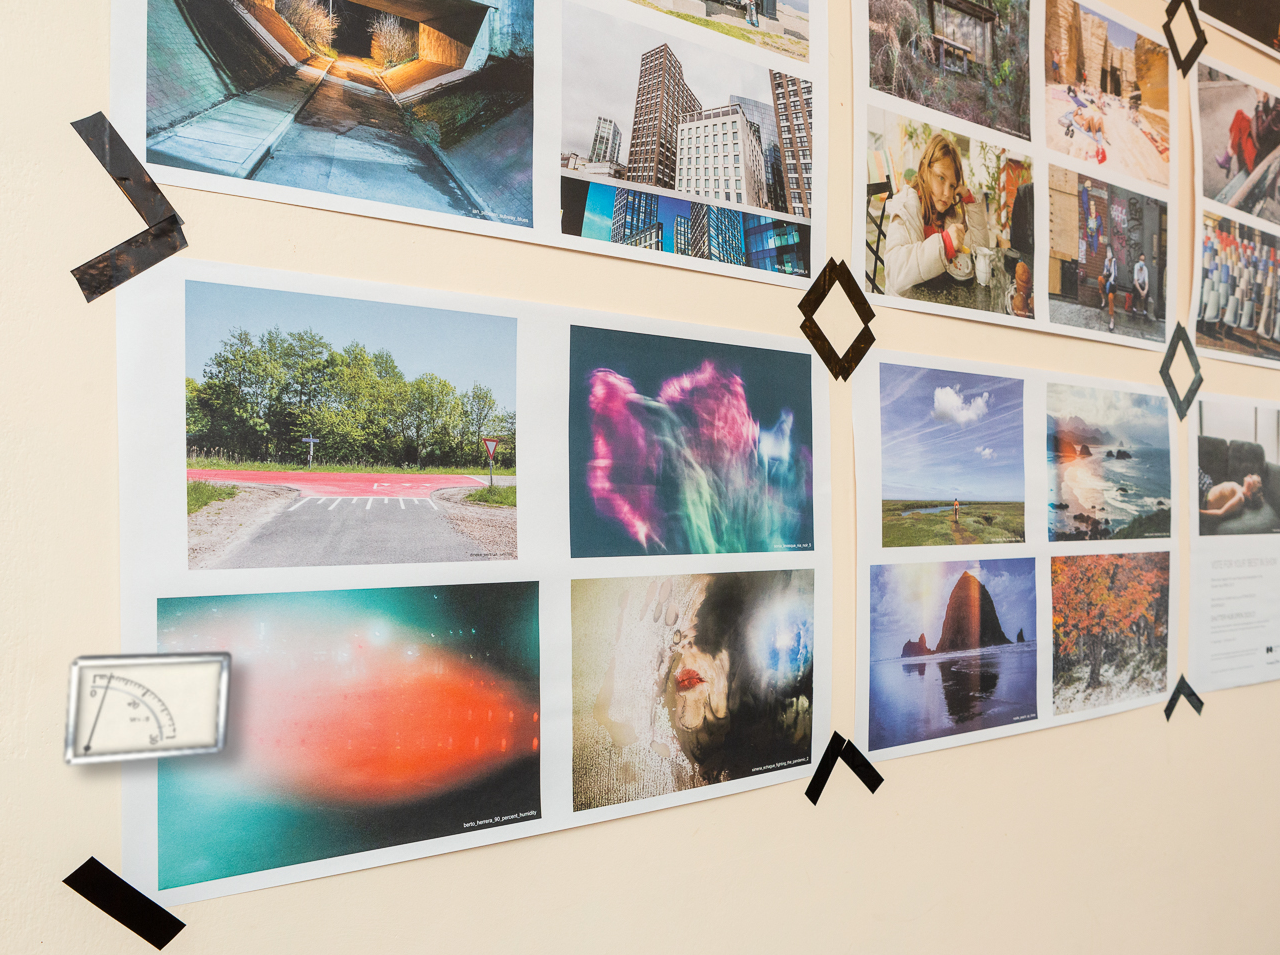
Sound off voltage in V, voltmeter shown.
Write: 10 V
